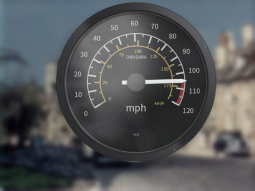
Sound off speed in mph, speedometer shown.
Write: 105 mph
